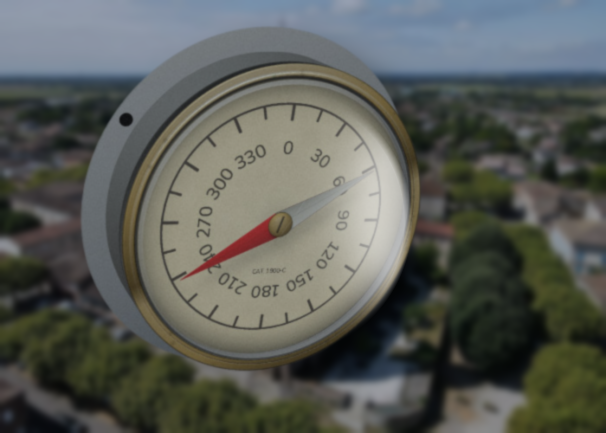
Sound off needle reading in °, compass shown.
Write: 240 °
